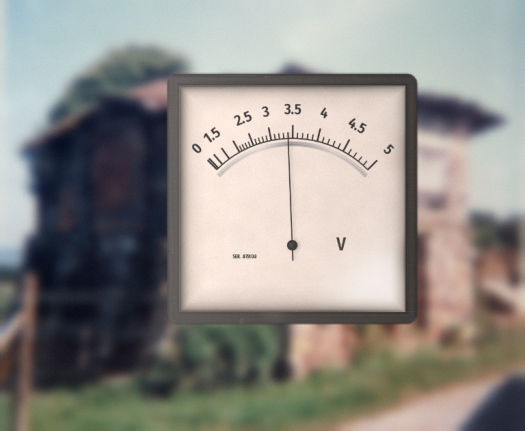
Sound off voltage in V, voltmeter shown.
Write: 3.4 V
